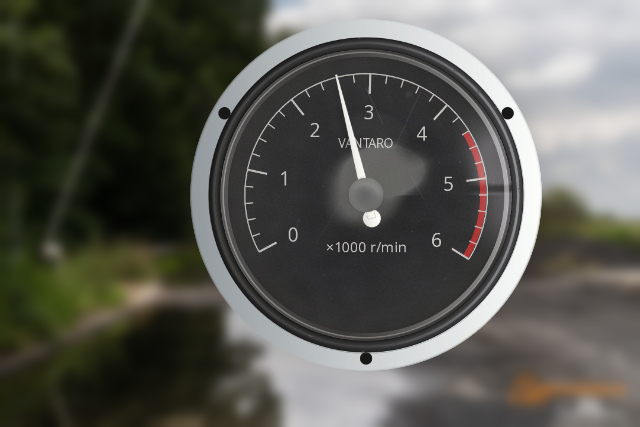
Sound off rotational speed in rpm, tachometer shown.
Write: 2600 rpm
